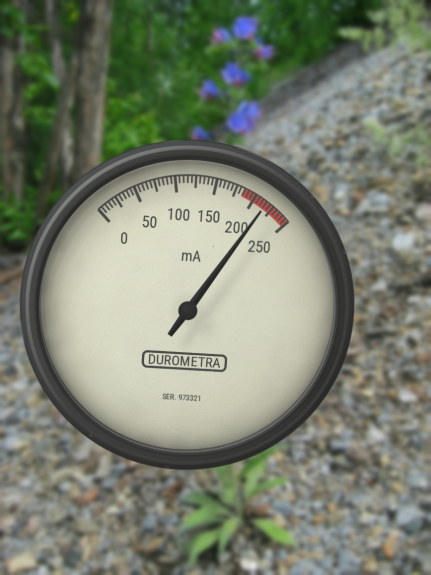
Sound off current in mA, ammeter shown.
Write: 215 mA
